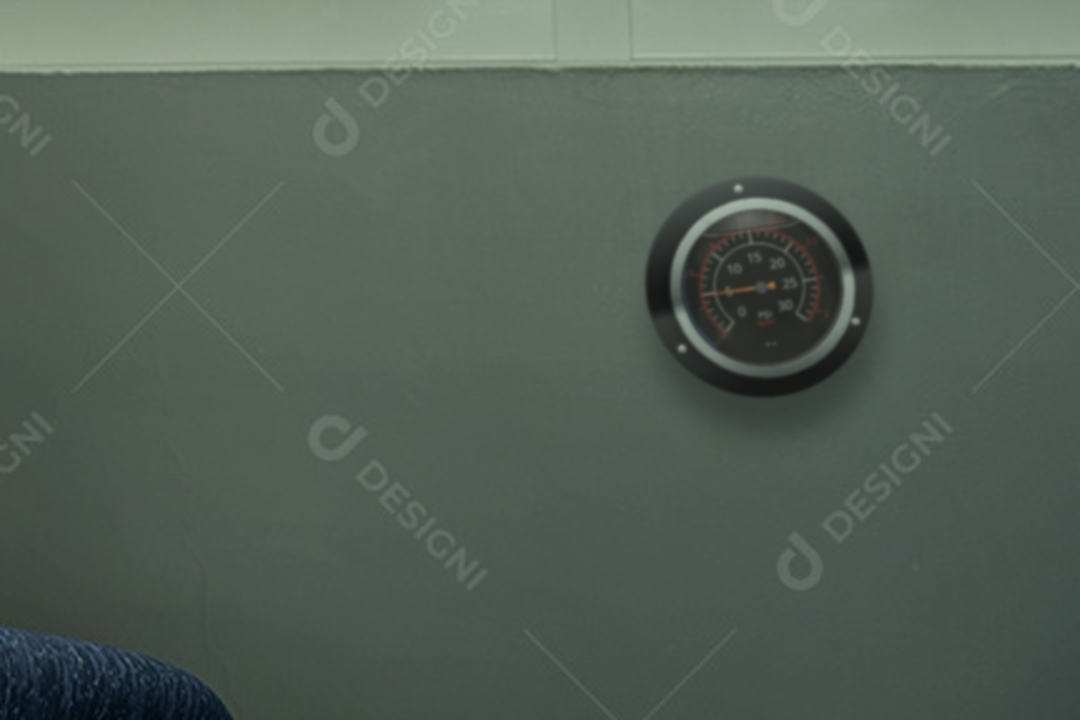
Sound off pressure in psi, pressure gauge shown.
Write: 5 psi
